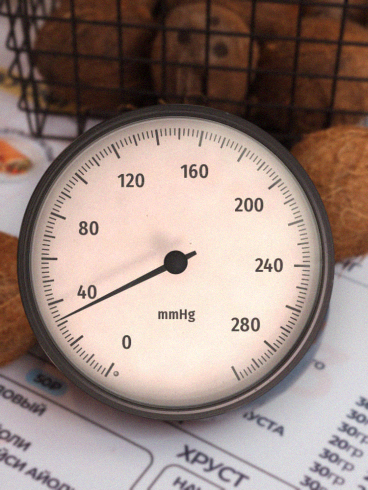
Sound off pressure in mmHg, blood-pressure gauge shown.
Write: 32 mmHg
